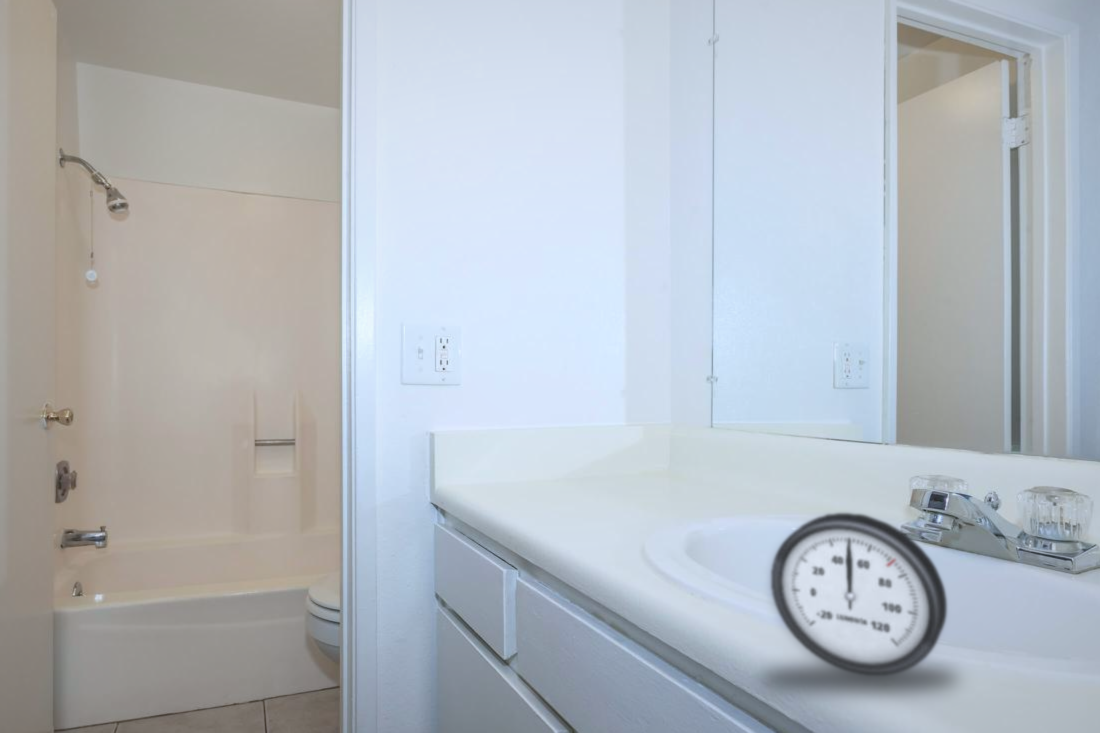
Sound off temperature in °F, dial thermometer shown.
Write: 50 °F
